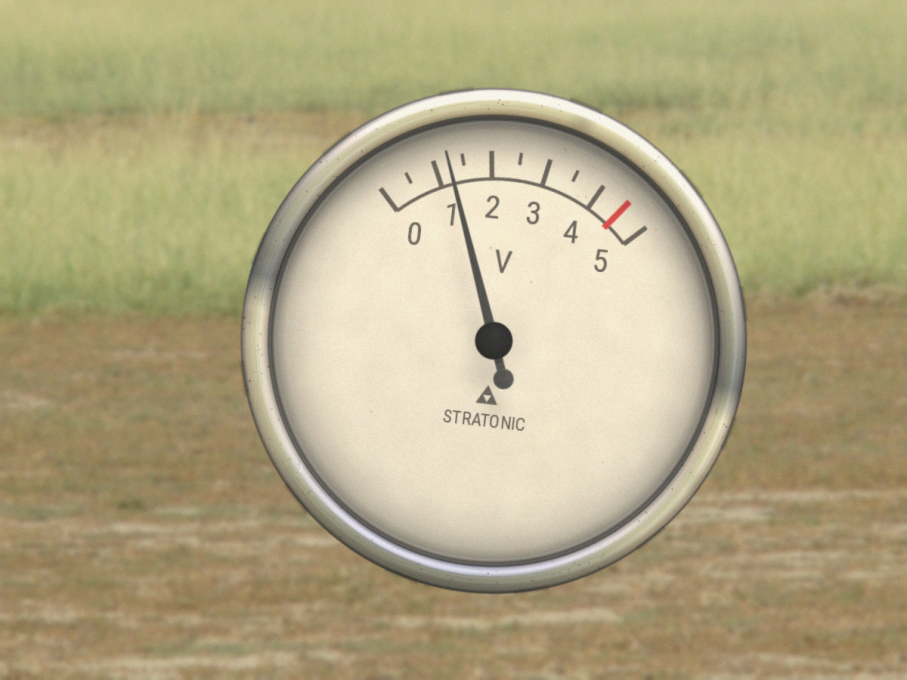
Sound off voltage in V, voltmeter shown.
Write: 1.25 V
